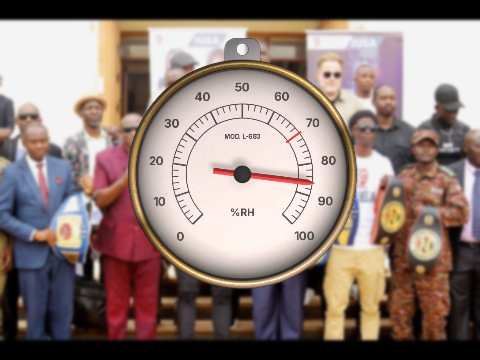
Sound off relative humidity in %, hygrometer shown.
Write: 86 %
